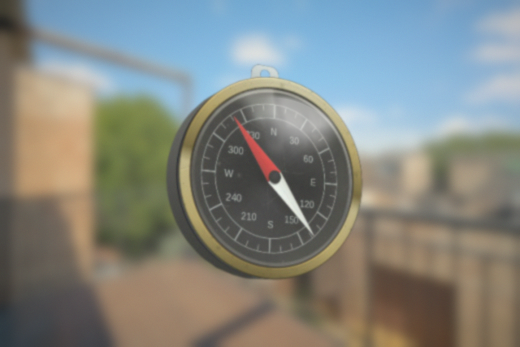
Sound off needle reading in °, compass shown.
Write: 320 °
